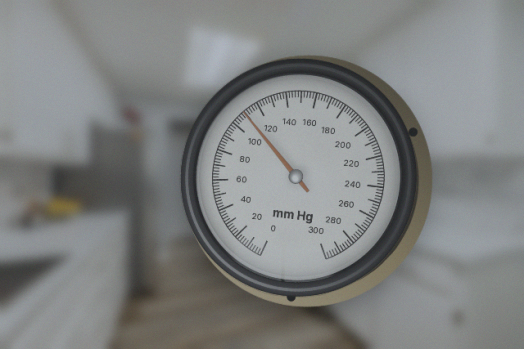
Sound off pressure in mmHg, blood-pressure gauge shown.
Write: 110 mmHg
